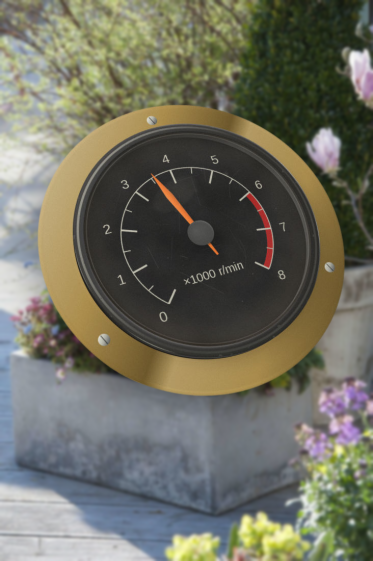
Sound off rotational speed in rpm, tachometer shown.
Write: 3500 rpm
